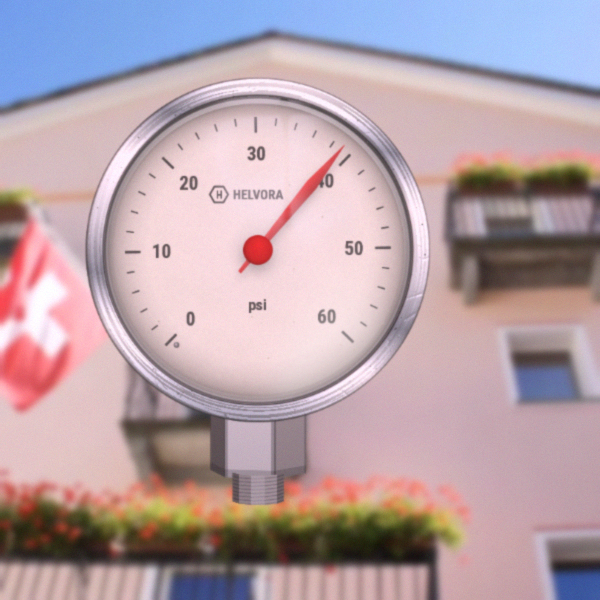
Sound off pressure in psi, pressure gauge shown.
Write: 39 psi
